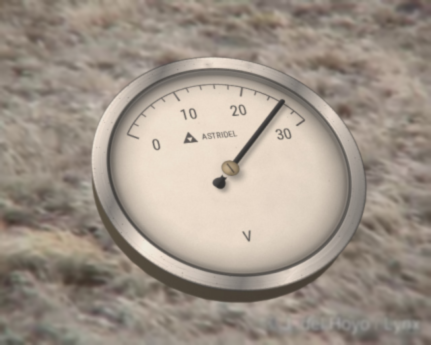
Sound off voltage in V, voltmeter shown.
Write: 26 V
